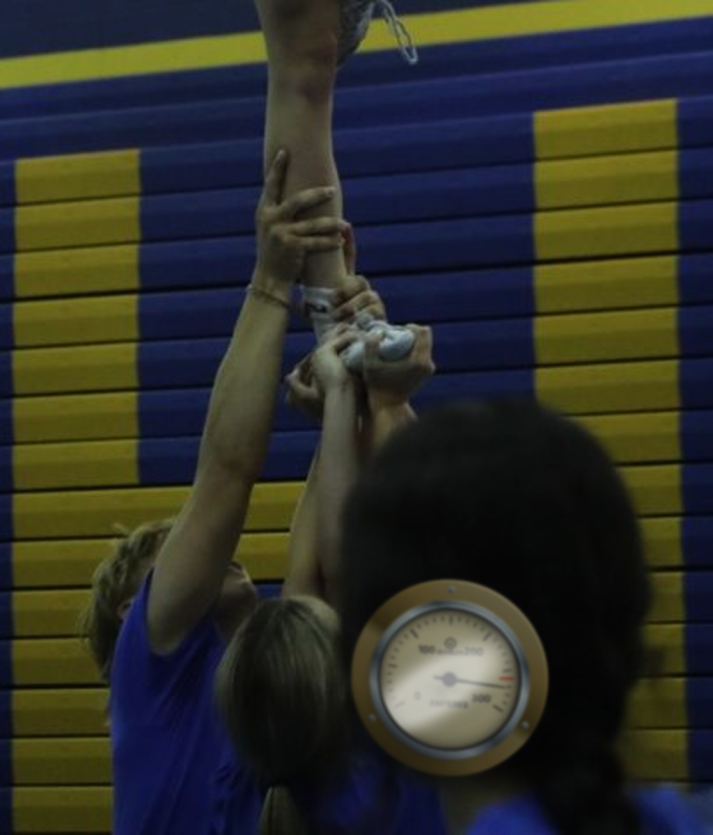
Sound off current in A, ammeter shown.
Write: 270 A
